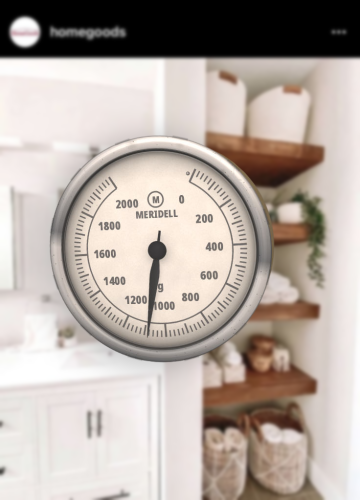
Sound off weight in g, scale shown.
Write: 1080 g
